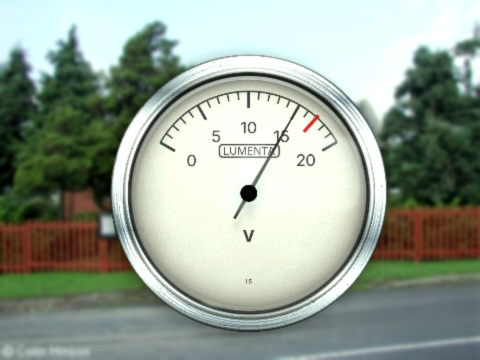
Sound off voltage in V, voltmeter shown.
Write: 15 V
